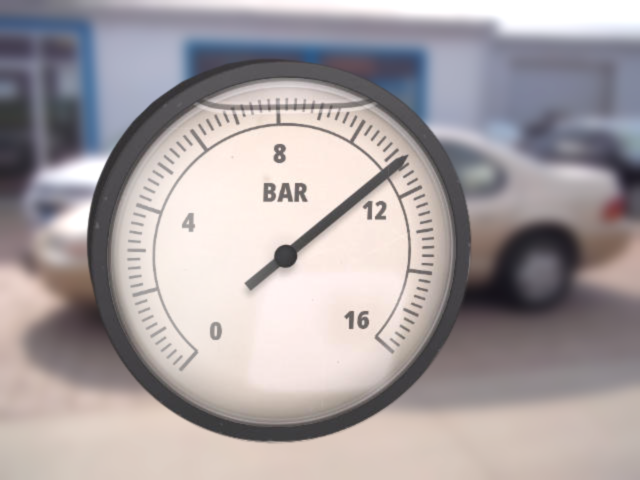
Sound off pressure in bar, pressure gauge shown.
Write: 11.2 bar
